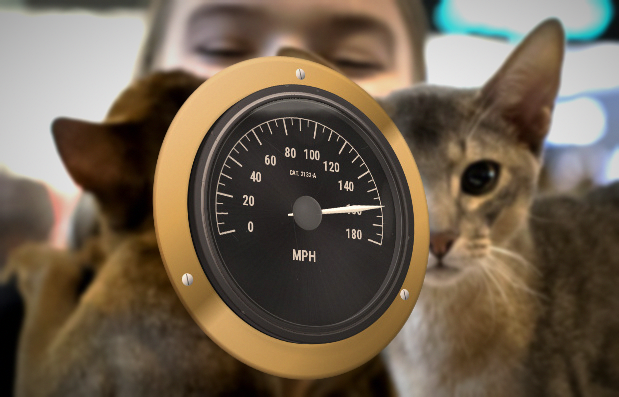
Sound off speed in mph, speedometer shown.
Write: 160 mph
